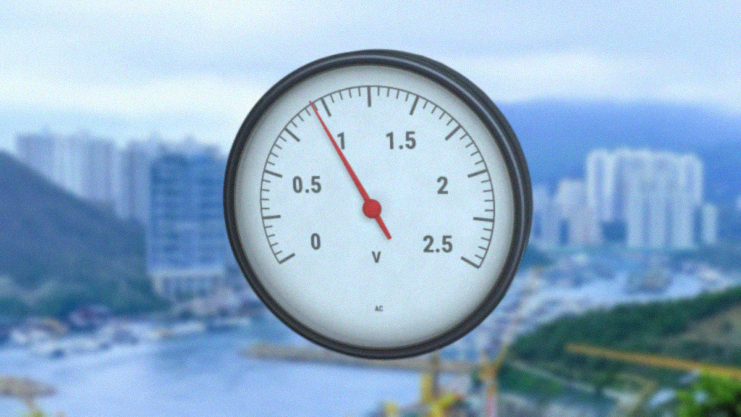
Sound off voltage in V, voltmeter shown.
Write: 0.95 V
